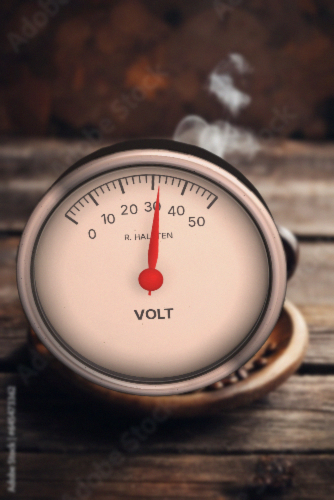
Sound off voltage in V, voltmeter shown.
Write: 32 V
